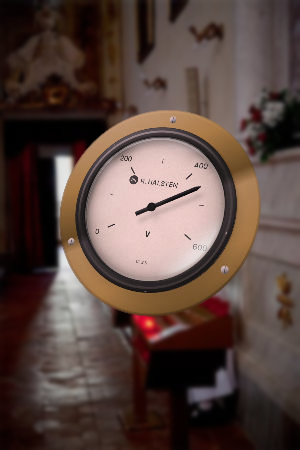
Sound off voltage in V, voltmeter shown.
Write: 450 V
